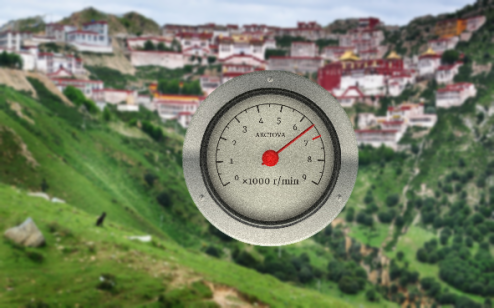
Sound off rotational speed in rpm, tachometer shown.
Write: 6500 rpm
